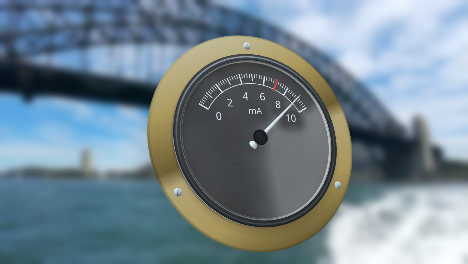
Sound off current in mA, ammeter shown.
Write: 9 mA
